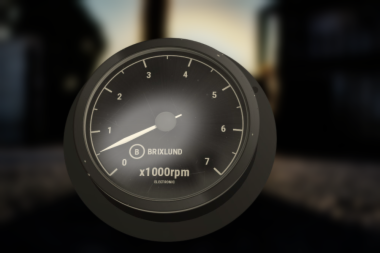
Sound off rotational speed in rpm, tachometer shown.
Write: 500 rpm
